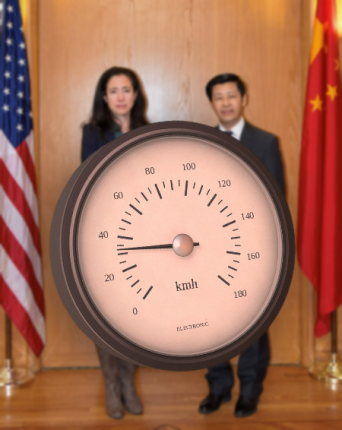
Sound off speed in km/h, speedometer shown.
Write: 32.5 km/h
